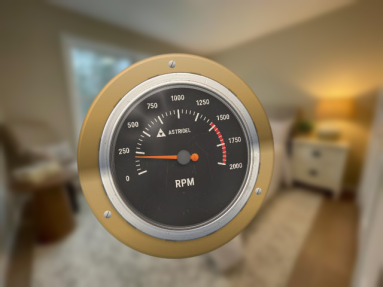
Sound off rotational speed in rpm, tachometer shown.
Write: 200 rpm
